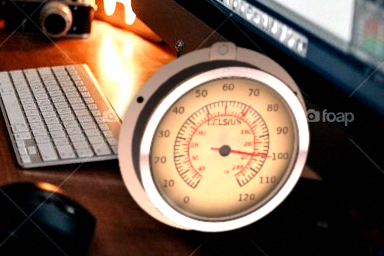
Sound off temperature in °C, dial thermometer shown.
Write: 100 °C
